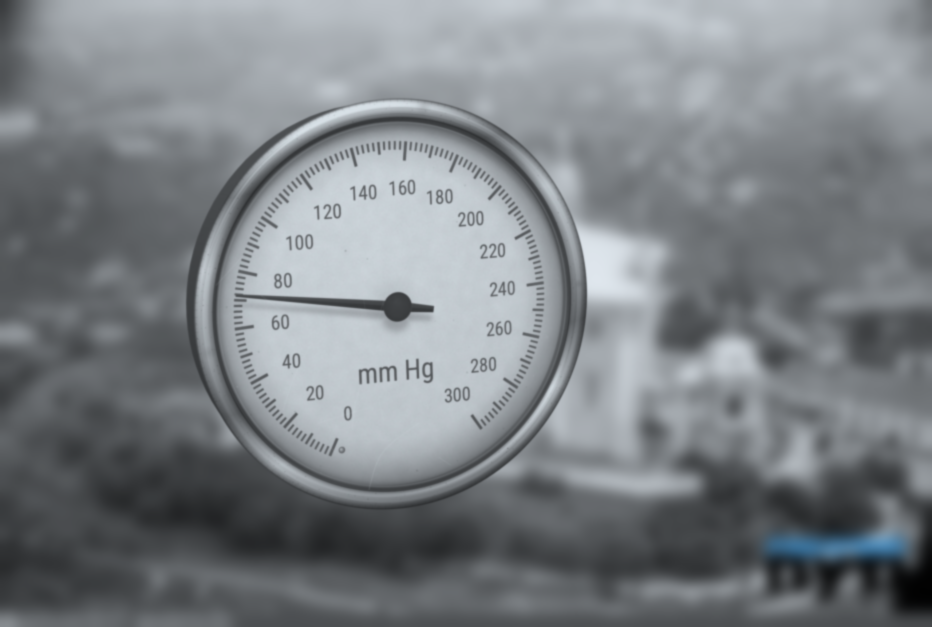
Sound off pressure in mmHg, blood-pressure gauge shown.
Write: 72 mmHg
